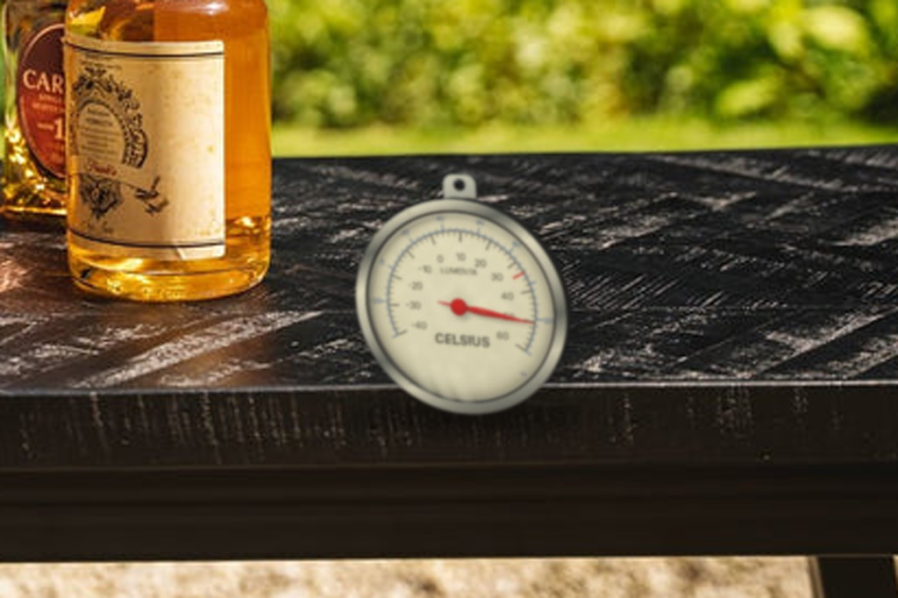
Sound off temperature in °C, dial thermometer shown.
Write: 50 °C
